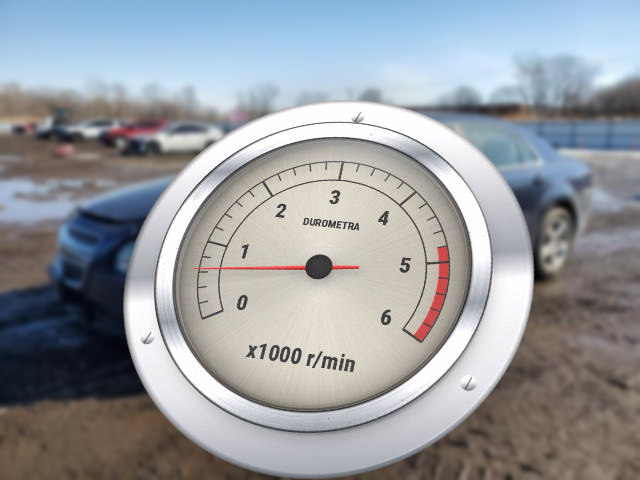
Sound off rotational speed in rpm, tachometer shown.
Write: 600 rpm
